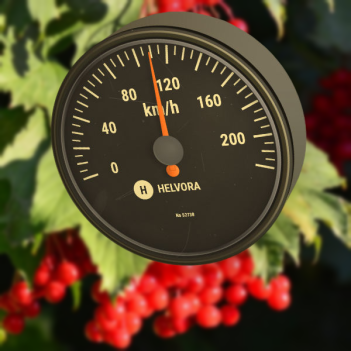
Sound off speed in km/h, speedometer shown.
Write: 110 km/h
